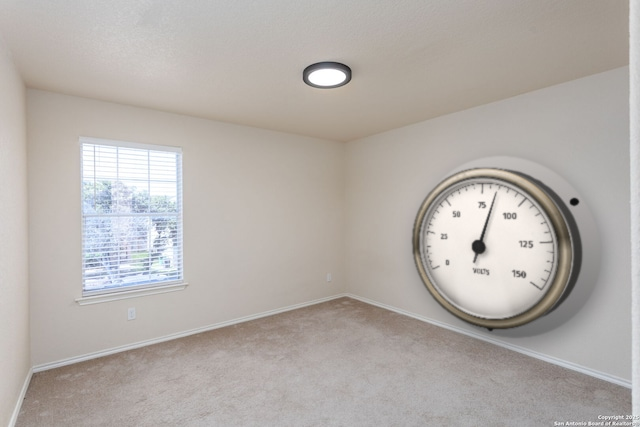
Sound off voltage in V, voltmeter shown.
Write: 85 V
